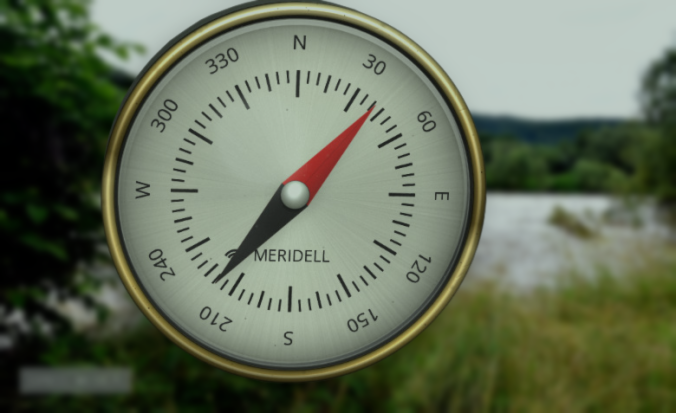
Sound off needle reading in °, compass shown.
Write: 40 °
